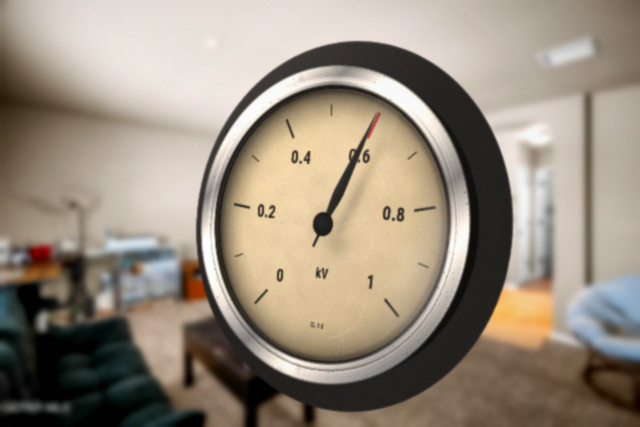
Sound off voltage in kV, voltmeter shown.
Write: 0.6 kV
